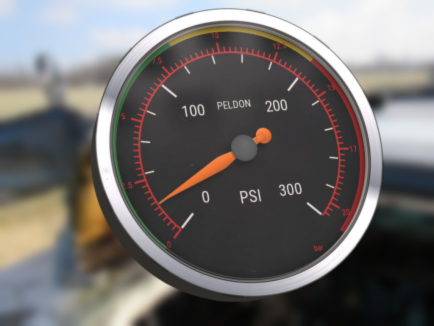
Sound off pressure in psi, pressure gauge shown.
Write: 20 psi
